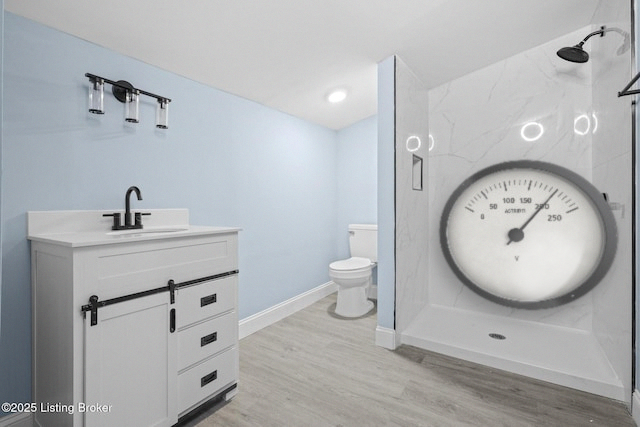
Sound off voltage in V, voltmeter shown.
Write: 200 V
